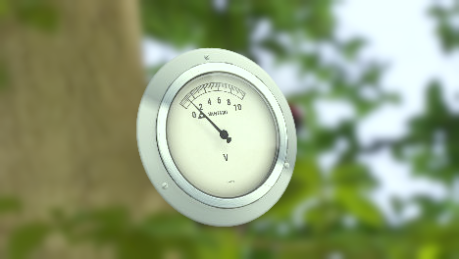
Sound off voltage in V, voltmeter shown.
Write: 1 V
